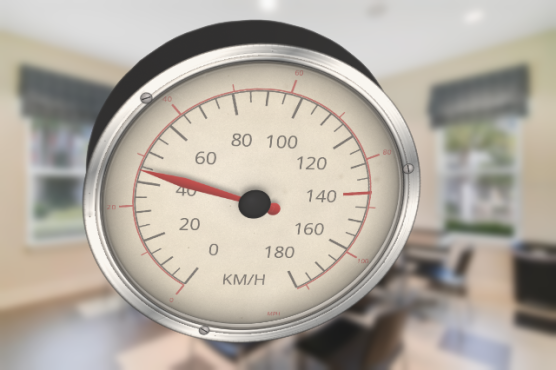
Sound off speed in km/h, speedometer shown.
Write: 45 km/h
